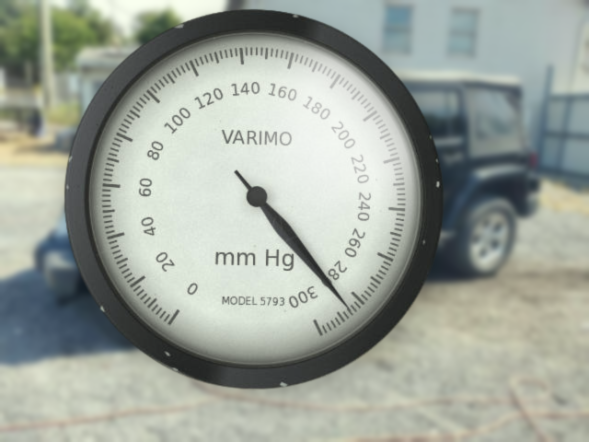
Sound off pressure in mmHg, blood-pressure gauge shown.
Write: 286 mmHg
